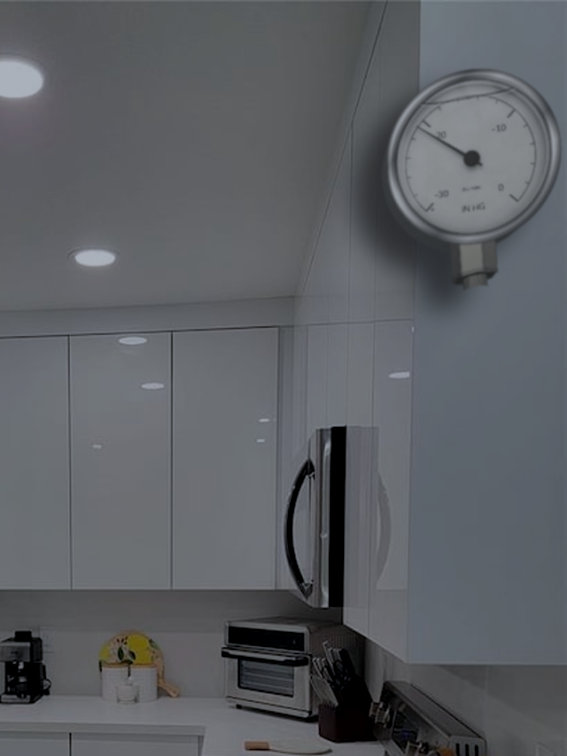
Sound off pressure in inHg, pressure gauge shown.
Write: -21 inHg
